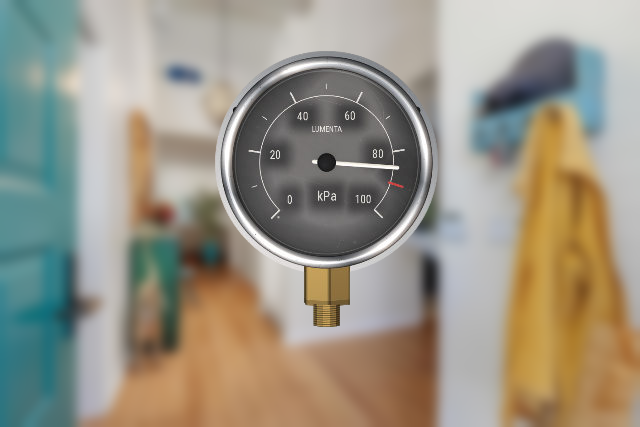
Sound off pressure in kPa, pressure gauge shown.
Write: 85 kPa
